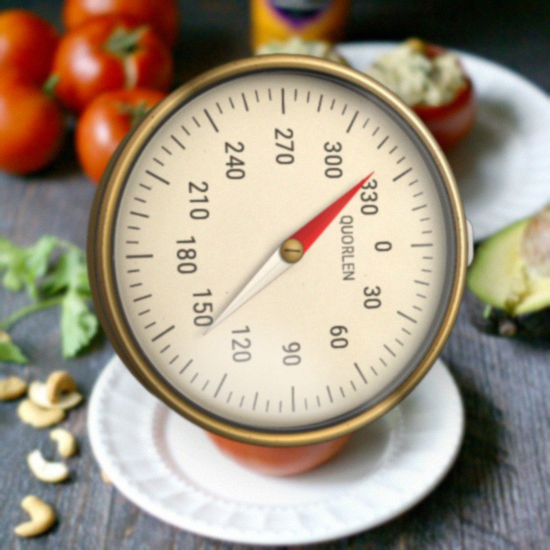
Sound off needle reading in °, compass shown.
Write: 320 °
